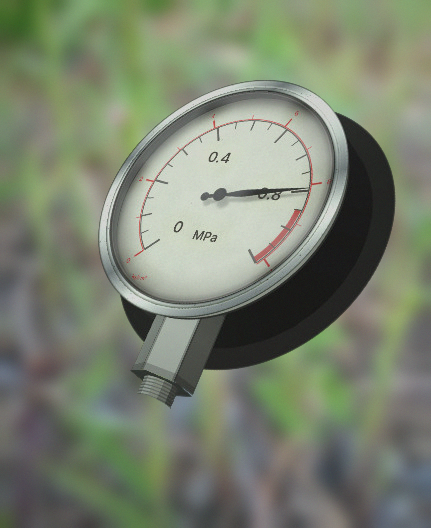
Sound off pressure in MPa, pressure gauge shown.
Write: 0.8 MPa
